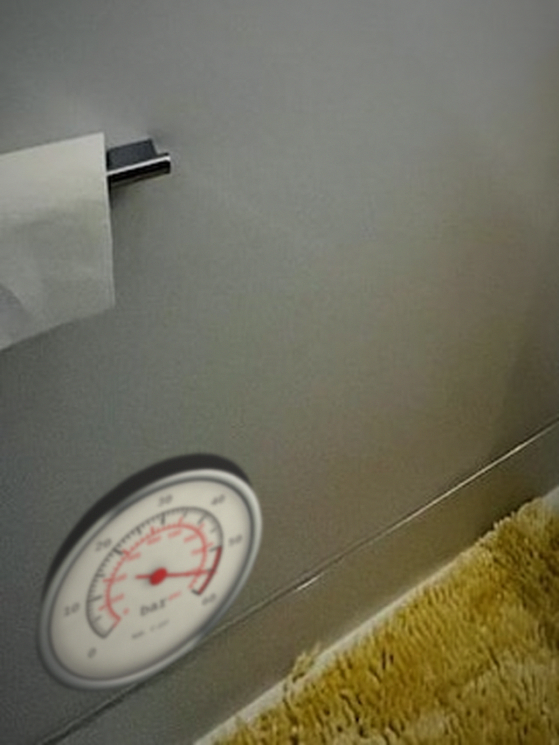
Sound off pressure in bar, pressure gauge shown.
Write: 55 bar
